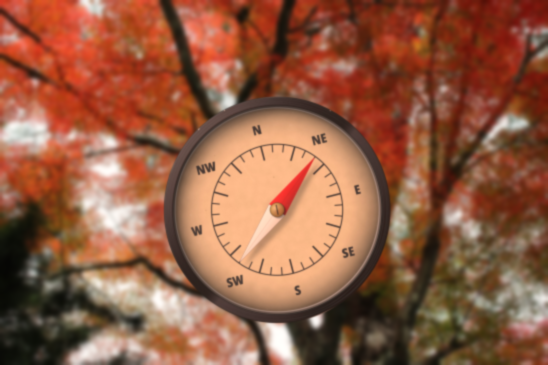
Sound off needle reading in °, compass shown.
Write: 50 °
